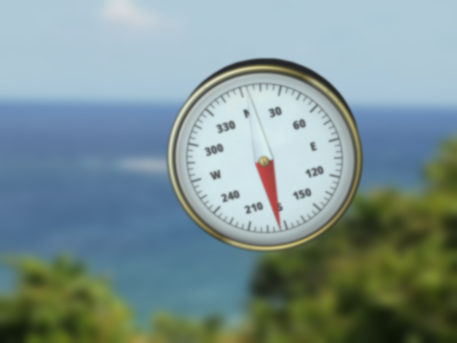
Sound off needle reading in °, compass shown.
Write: 185 °
